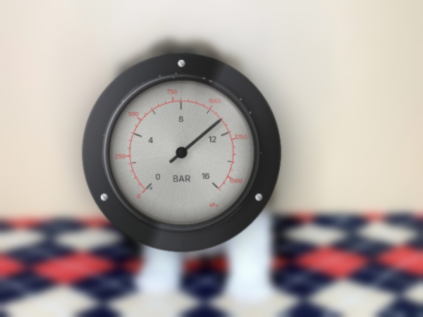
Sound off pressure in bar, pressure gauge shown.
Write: 11 bar
